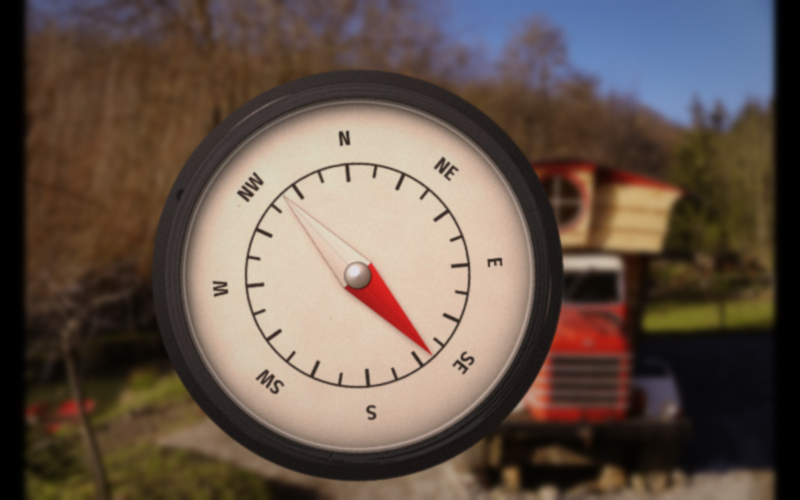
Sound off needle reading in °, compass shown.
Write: 142.5 °
